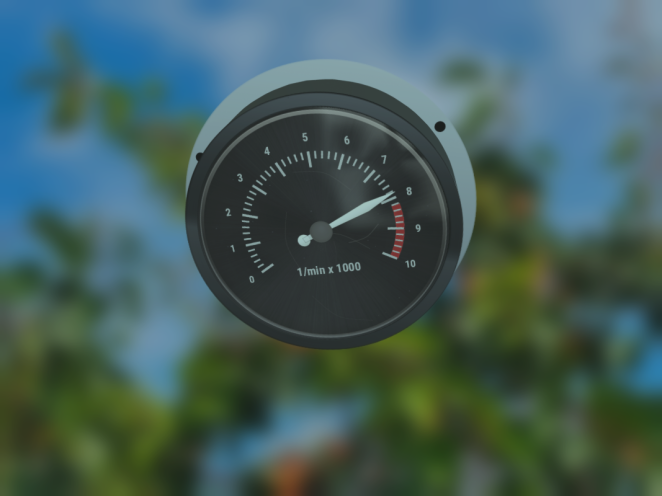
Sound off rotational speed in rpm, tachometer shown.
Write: 7800 rpm
